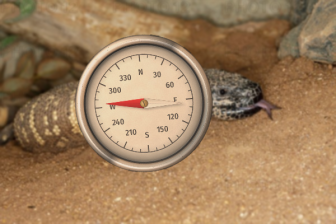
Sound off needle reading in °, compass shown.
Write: 275 °
